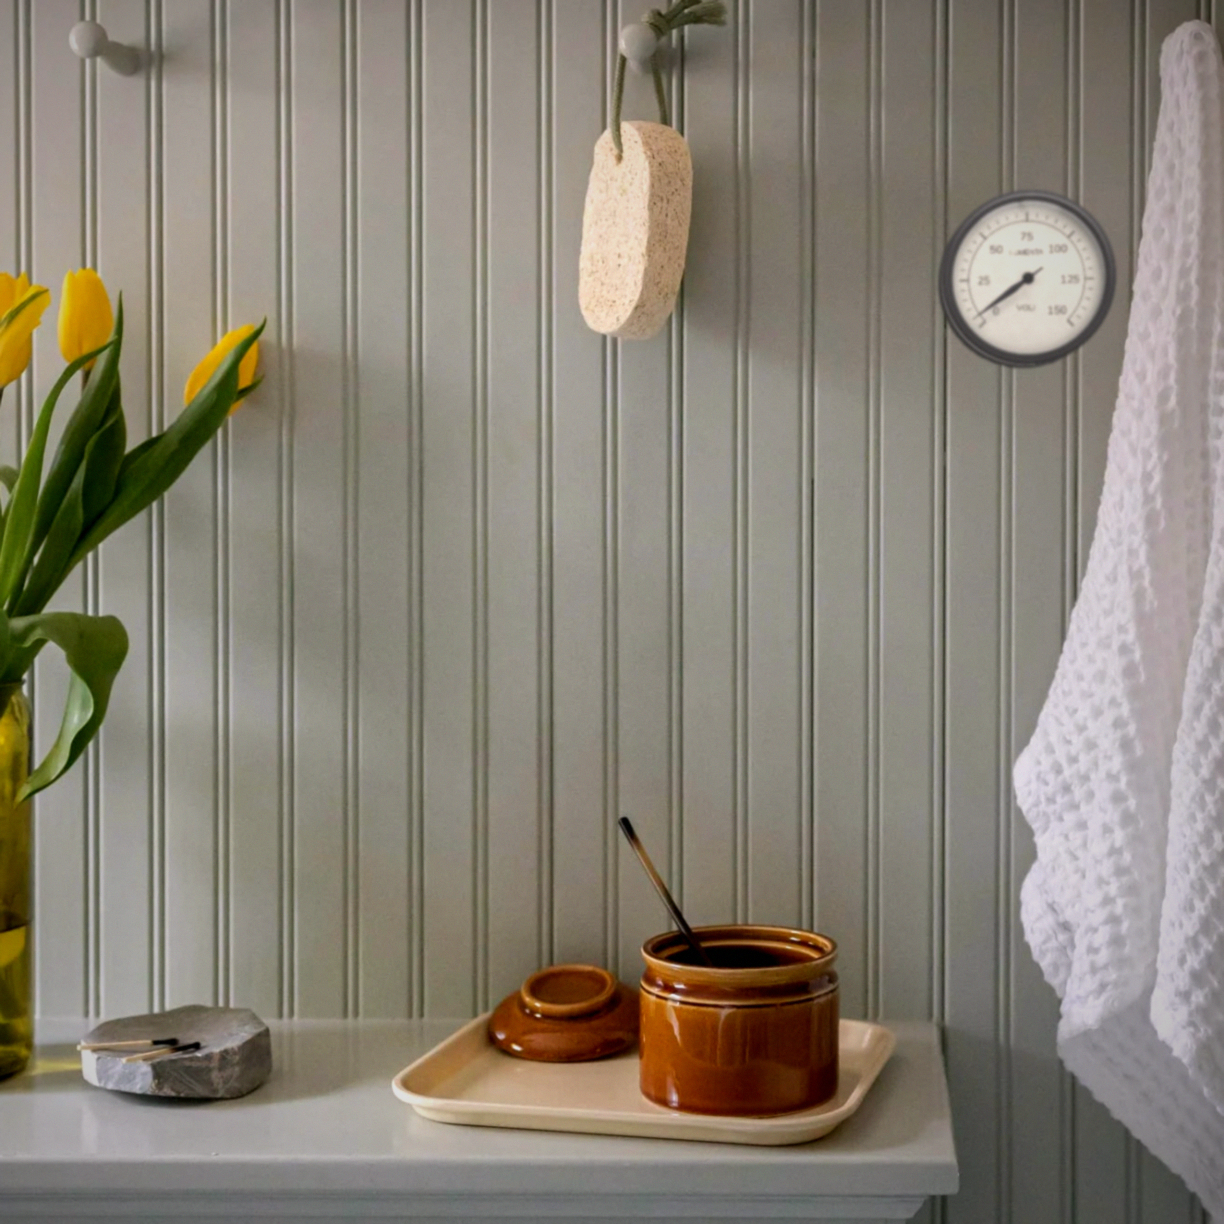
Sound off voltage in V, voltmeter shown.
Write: 5 V
